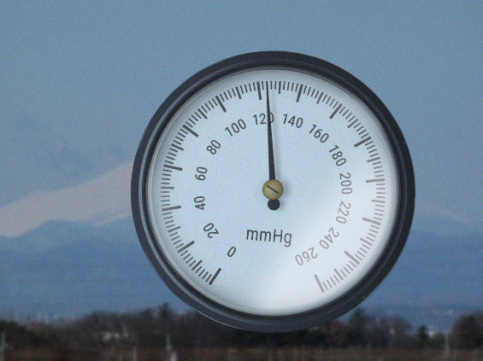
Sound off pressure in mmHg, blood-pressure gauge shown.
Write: 124 mmHg
